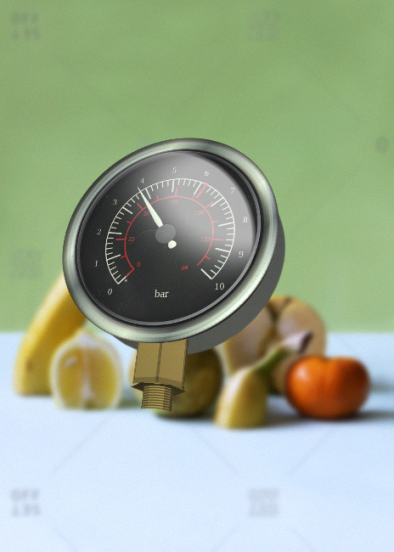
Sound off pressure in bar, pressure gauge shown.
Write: 3.8 bar
